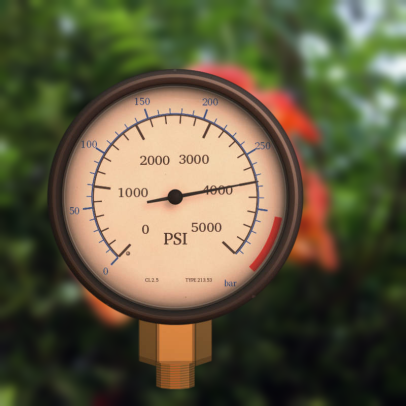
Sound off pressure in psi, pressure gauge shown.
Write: 4000 psi
